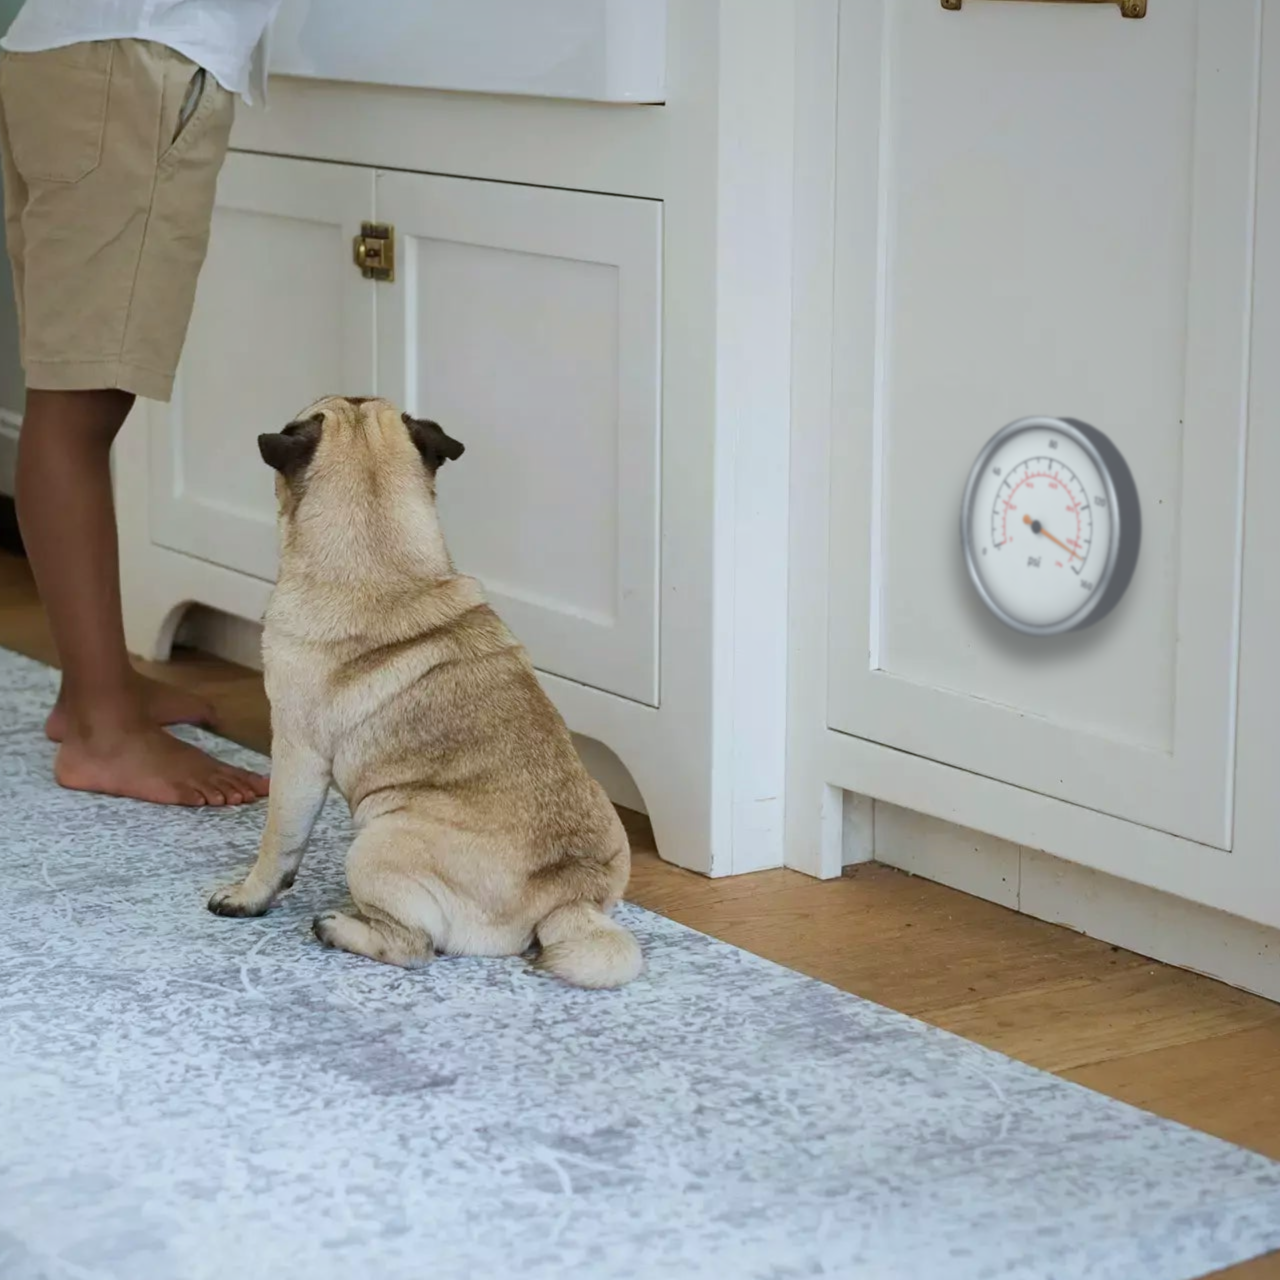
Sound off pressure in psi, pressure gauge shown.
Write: 150 psi
